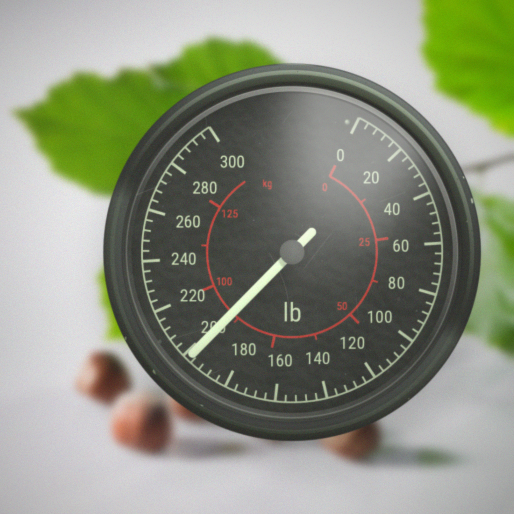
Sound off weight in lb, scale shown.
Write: 198 lb
